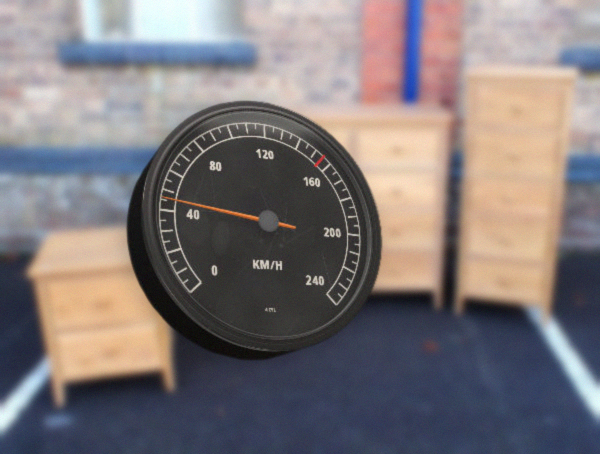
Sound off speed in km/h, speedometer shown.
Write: 45 km/h
